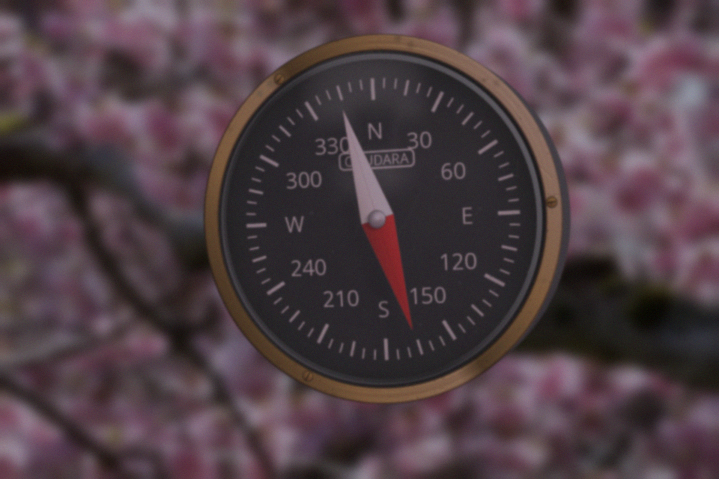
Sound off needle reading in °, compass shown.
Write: 165 °
